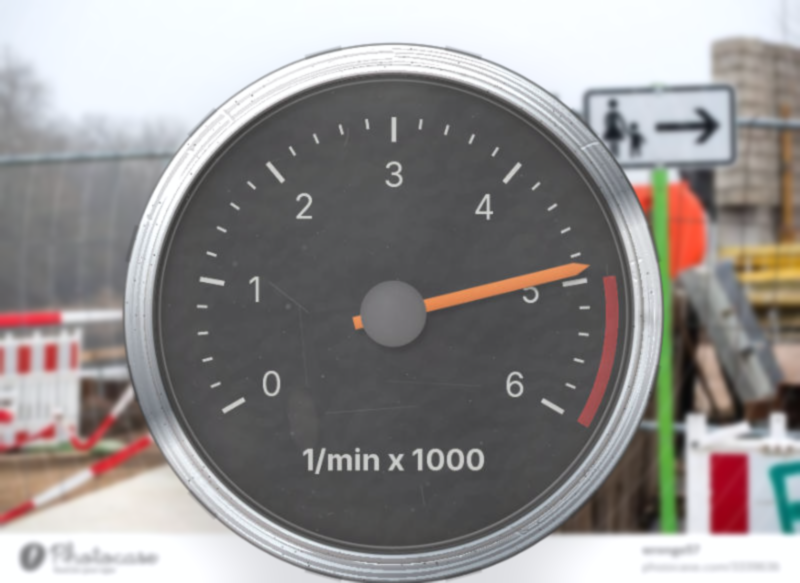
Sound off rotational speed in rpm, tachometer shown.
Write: 4900 rpm
